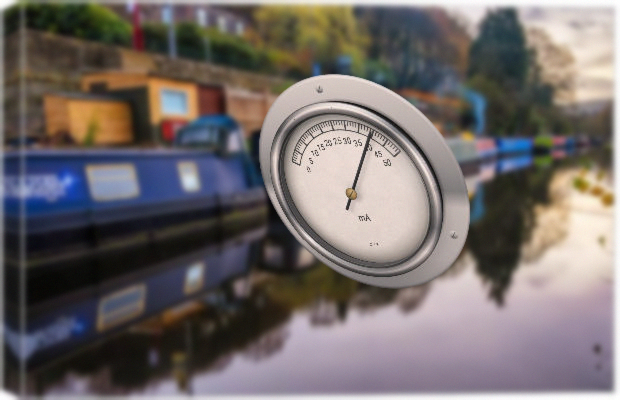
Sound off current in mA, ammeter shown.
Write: 40 mA
